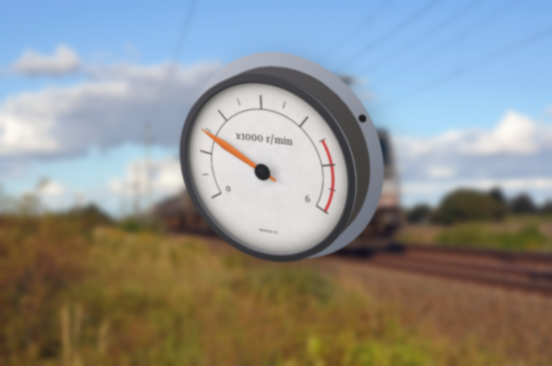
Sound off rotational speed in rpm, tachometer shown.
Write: 1500 rpm
